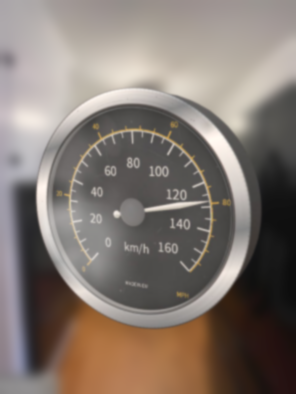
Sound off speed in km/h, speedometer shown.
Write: 127.5 km/h
